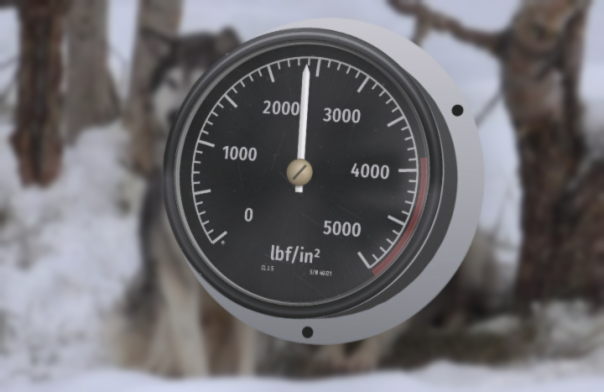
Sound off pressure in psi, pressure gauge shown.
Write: 2400 psi
